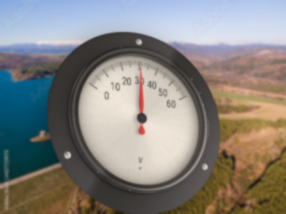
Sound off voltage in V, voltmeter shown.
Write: 30 V
